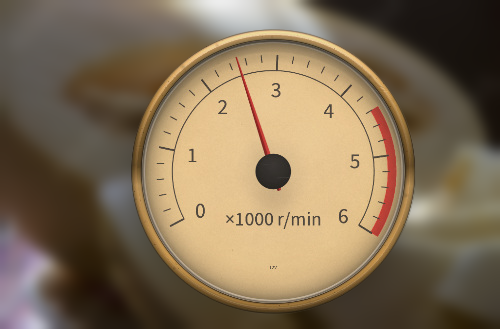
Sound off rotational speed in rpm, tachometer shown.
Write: 2500 rpm
